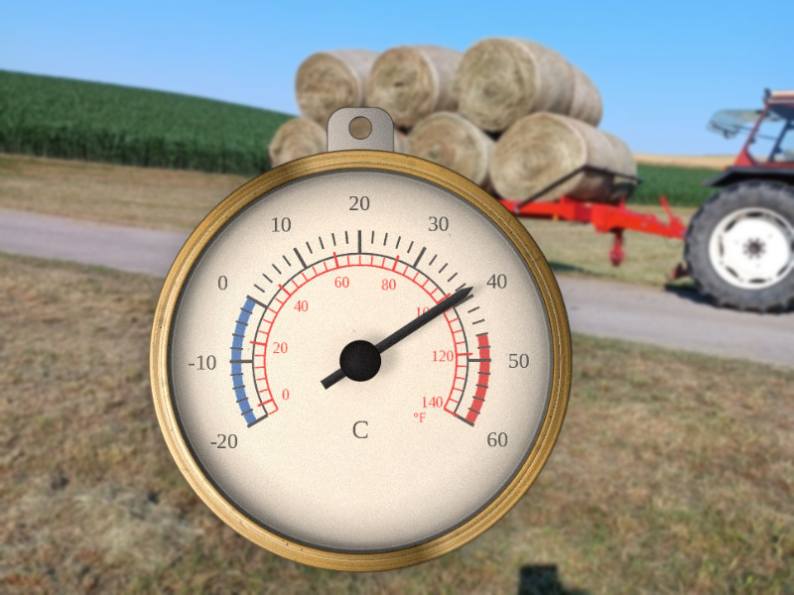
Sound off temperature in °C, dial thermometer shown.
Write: 39 °C
